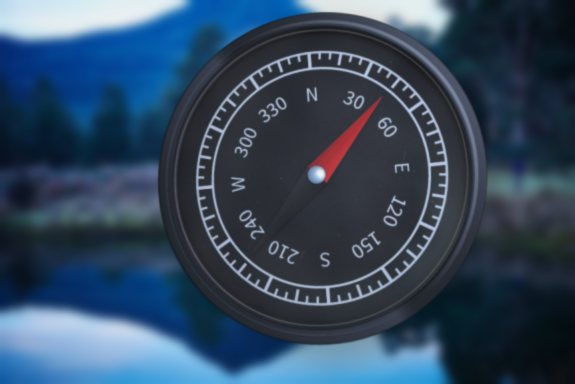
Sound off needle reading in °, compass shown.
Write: 45 °
